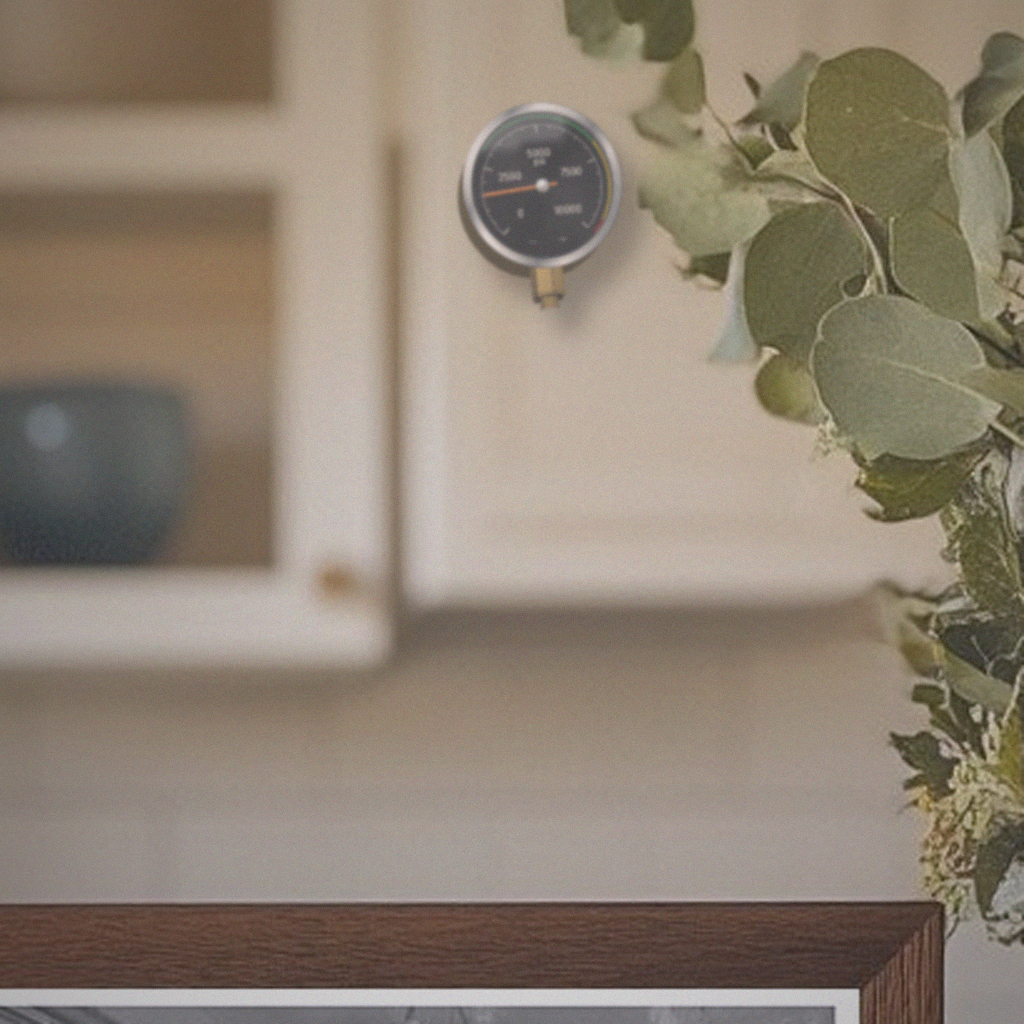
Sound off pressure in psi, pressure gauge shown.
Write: 1500 psi
